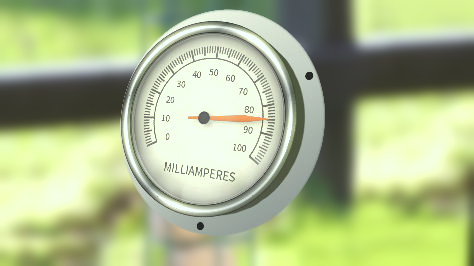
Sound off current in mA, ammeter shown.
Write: 85 mA
